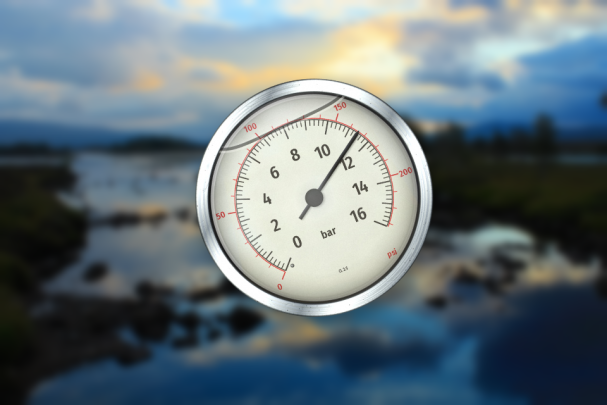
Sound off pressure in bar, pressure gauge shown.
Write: 11.4 bar
